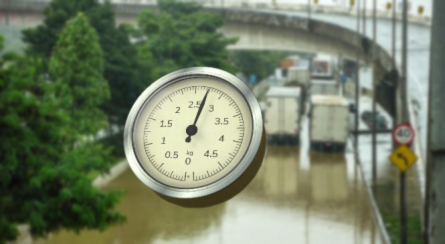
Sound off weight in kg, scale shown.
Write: 2.75 kg
